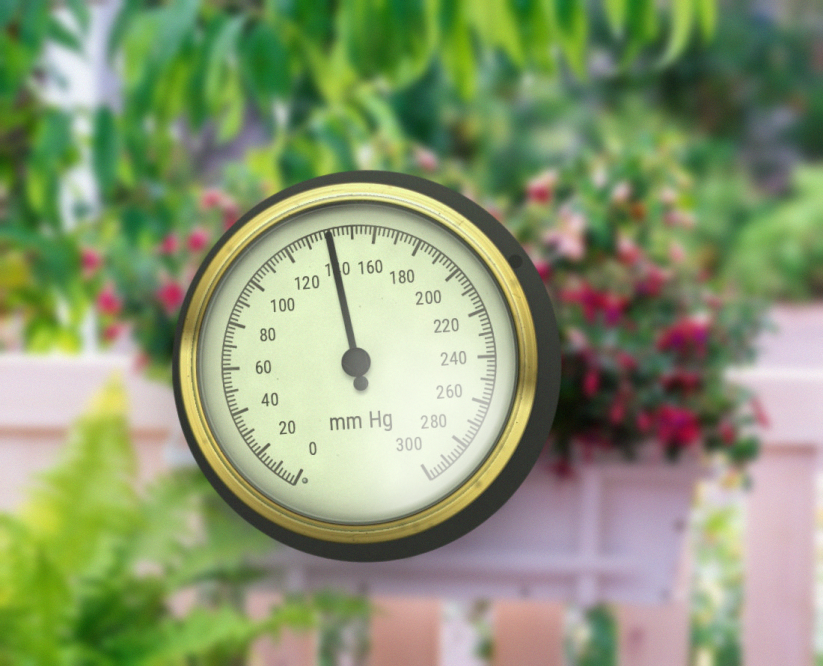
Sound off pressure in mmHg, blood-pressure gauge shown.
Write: 140 mmHg
